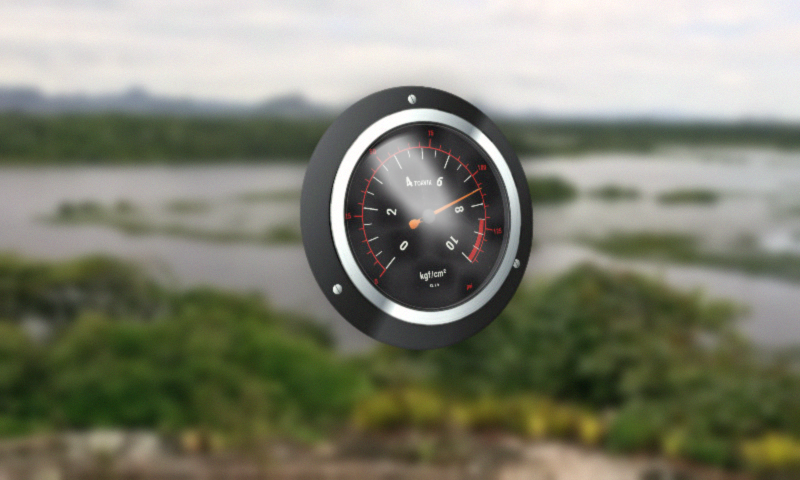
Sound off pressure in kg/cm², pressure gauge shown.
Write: 7.5 kg/cm²
